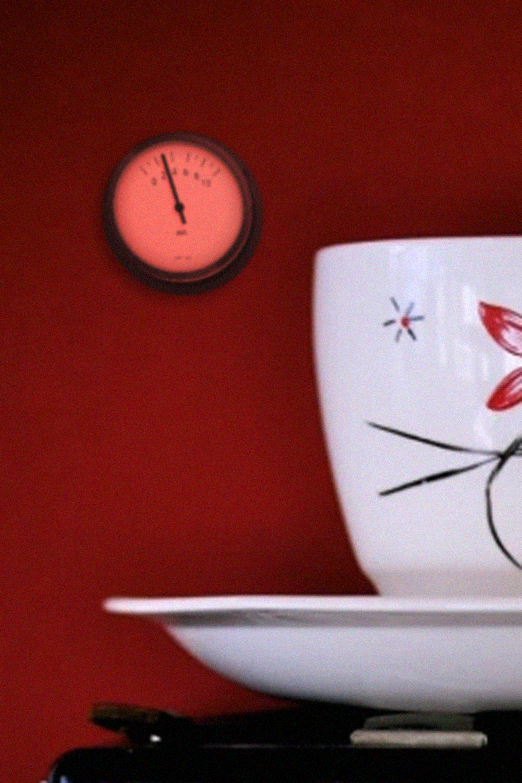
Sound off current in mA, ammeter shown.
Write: 3 mA
